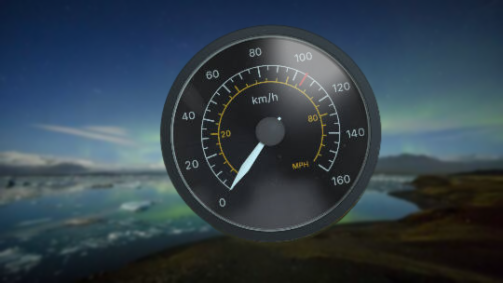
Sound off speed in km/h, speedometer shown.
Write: 0 km/h
